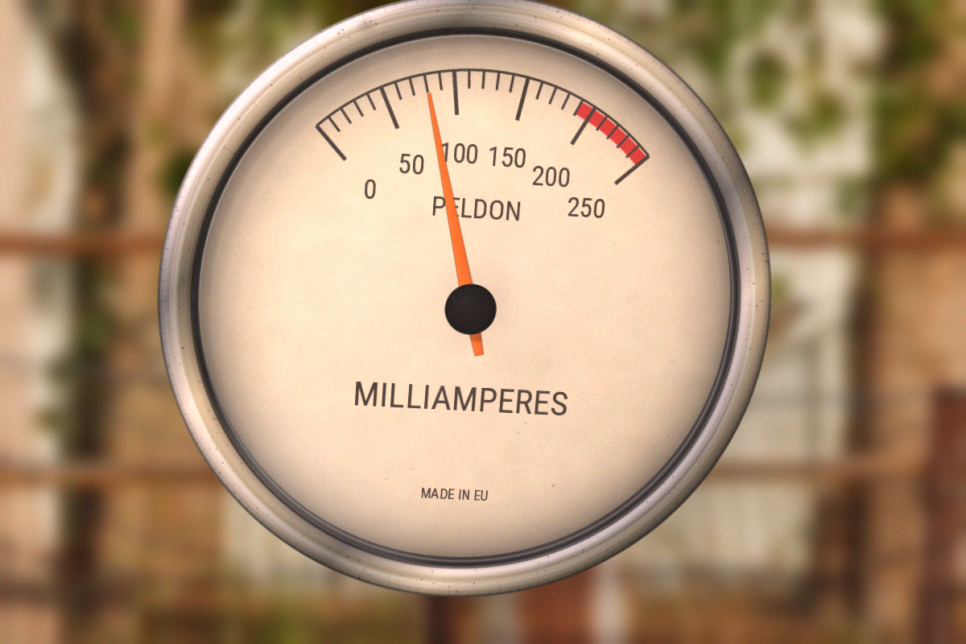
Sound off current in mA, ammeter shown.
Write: 80 mA
